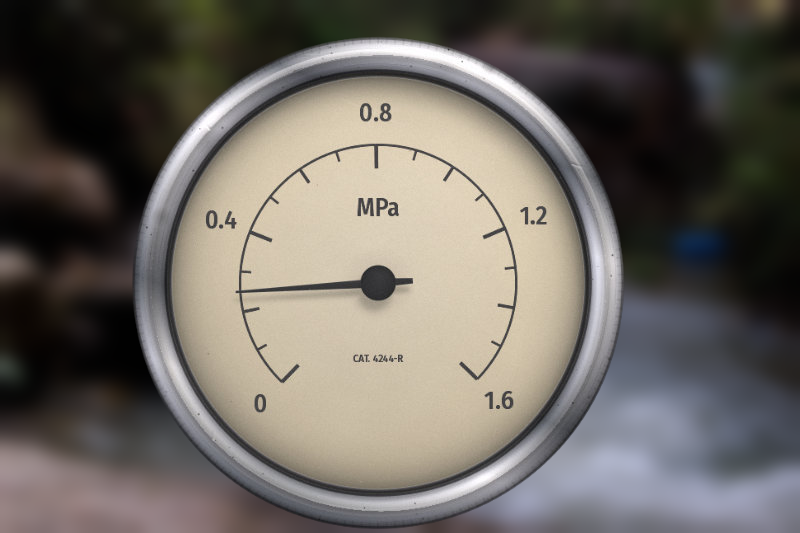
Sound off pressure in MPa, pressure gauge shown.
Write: 0.25 MPa
